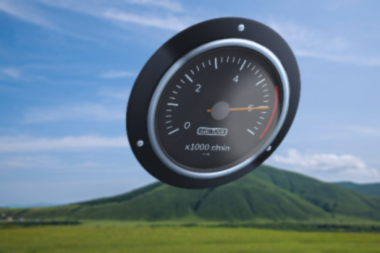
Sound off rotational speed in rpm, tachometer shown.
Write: 6000 rpm
